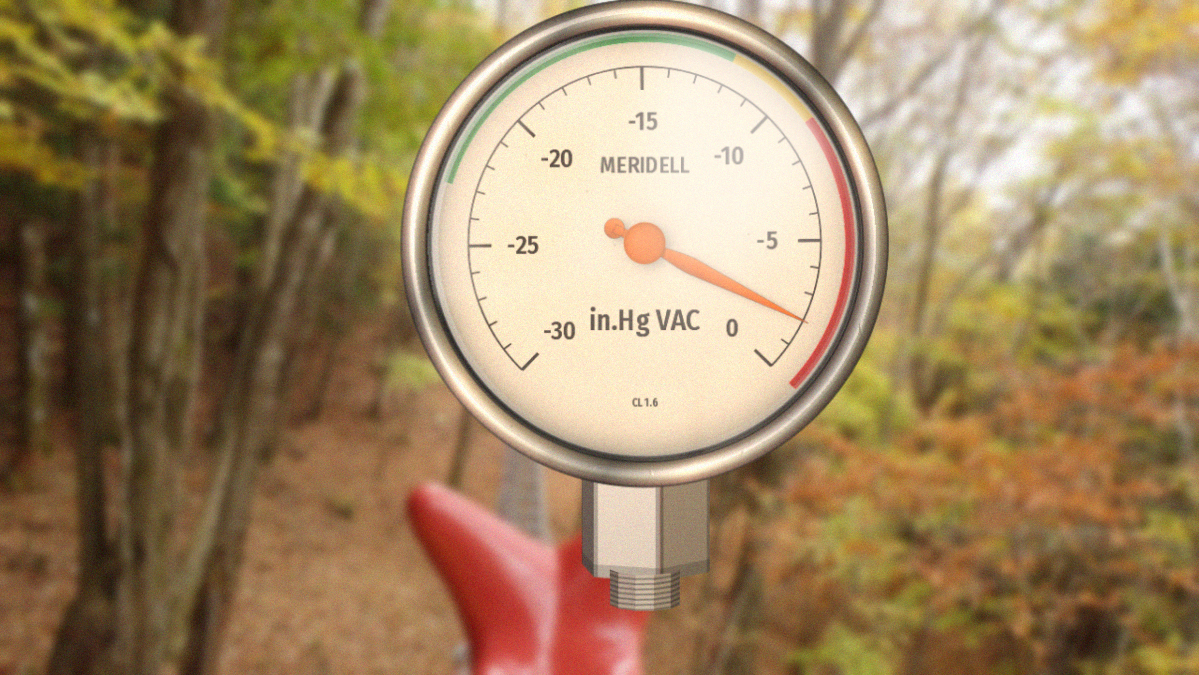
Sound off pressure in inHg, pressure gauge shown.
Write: -2 inHg
